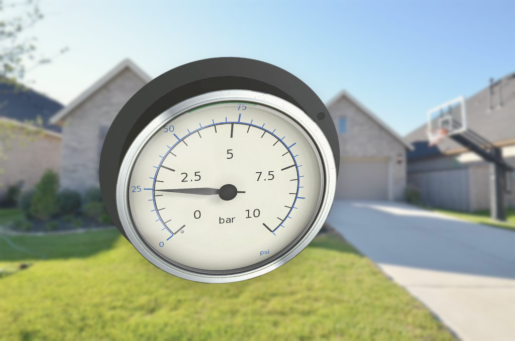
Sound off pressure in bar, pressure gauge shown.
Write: 1.75 bar
